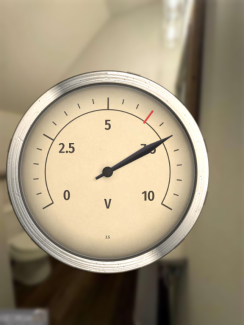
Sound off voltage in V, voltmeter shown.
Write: 7.5 V
